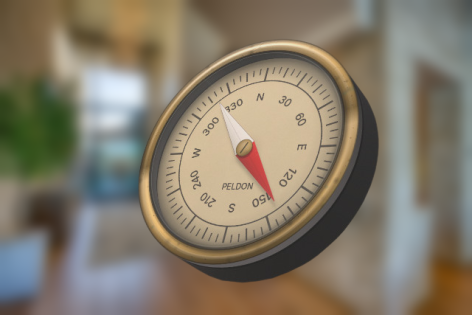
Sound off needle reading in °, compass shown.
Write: 140 °
